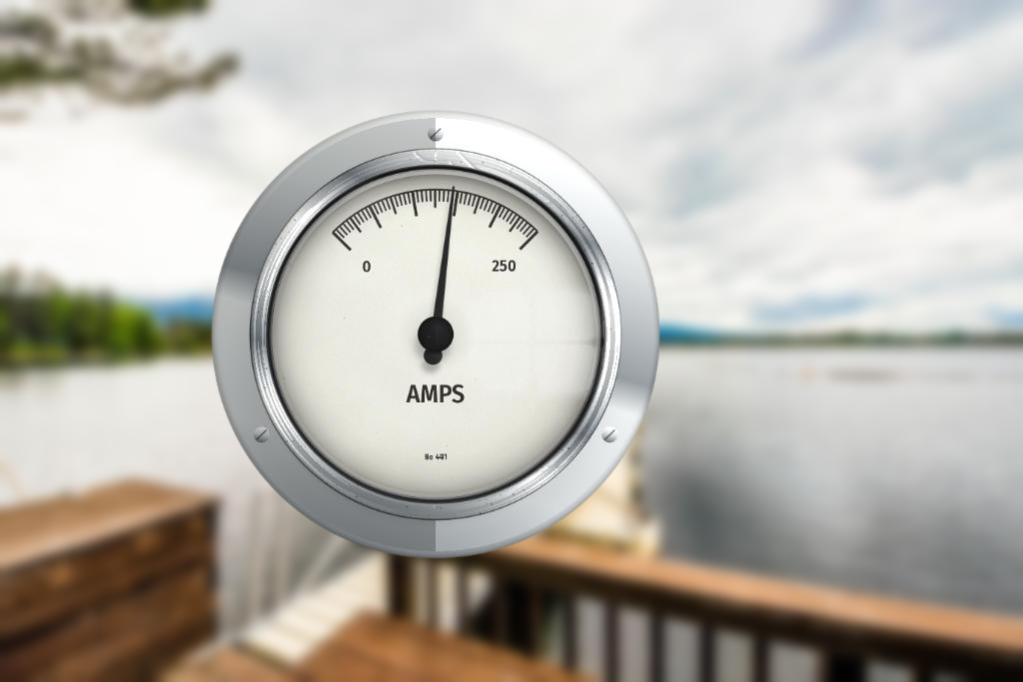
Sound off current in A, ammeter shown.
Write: 145 A
